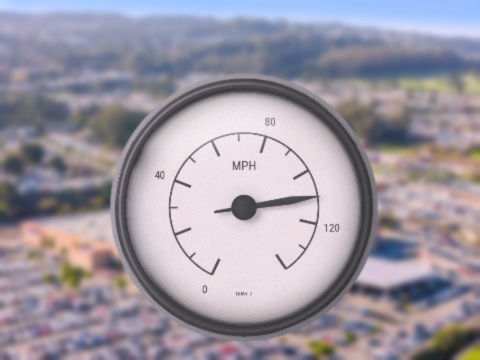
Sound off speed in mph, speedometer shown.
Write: 110 mph
